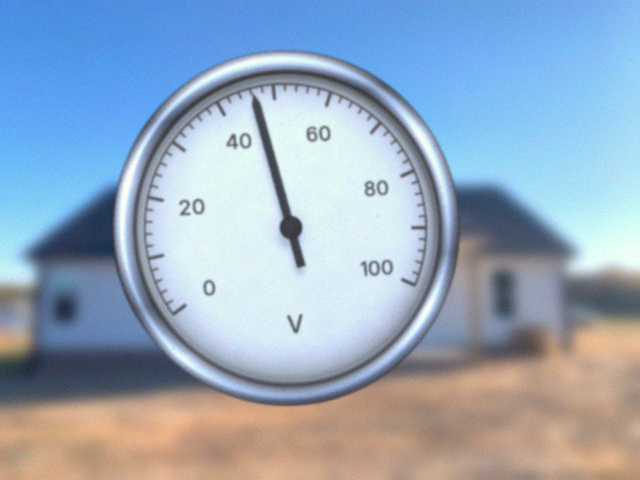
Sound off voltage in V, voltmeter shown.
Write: 46 V
